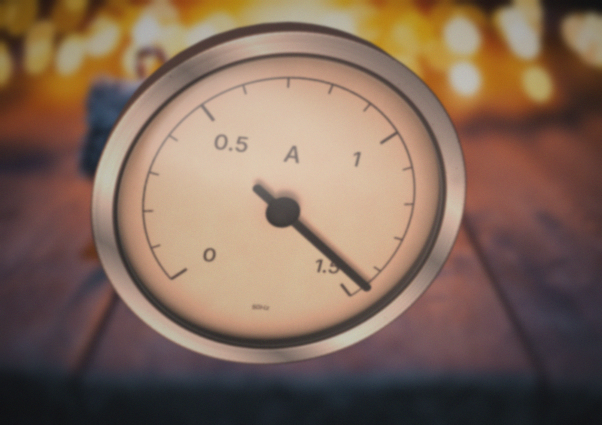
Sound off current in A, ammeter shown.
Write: 1.45 A
